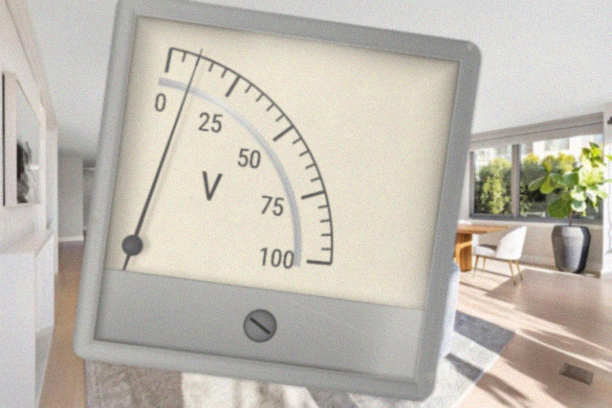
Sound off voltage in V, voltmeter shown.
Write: 10 V
